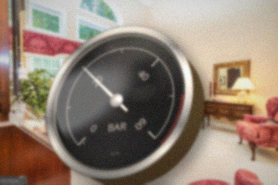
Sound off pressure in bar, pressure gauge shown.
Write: 20 bar
